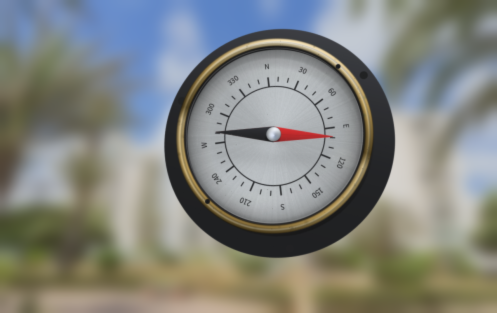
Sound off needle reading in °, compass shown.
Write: 100 °
